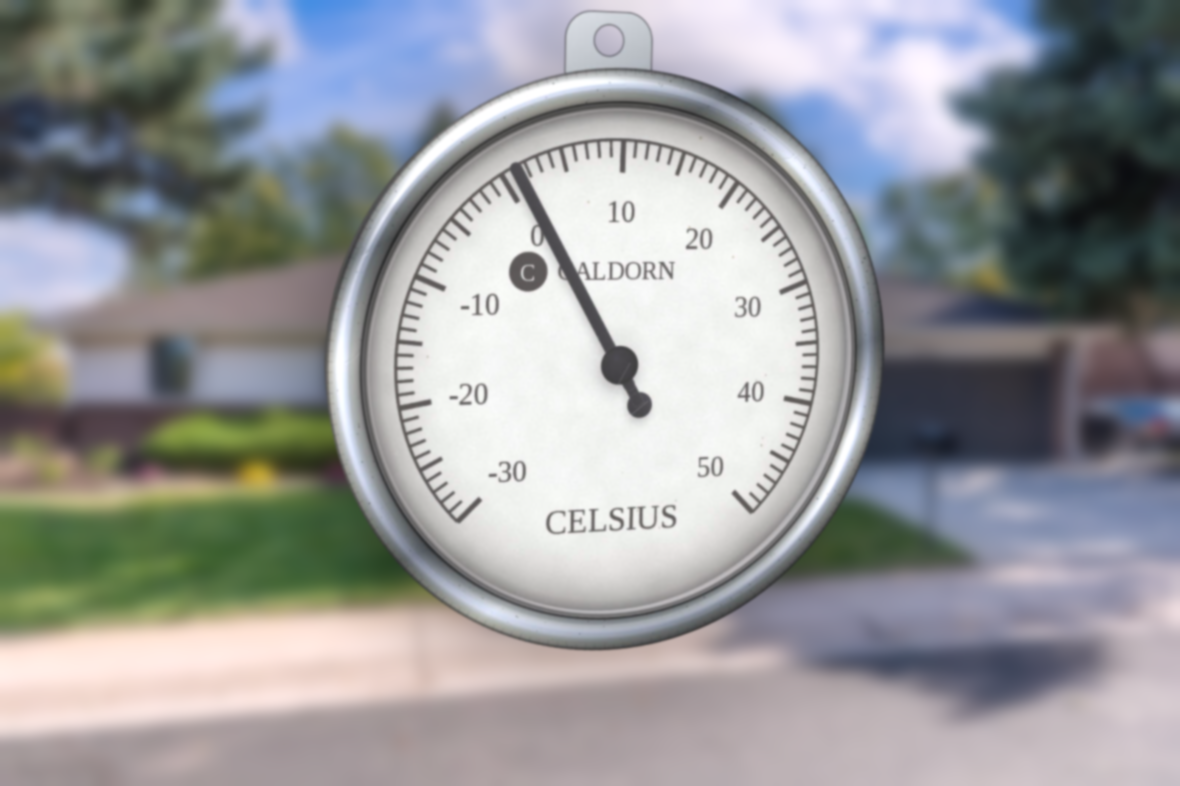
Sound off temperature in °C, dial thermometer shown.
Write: 1 °C
